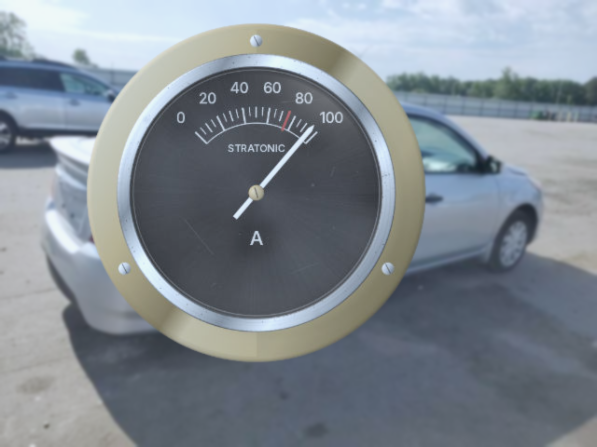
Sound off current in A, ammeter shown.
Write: 95 A
